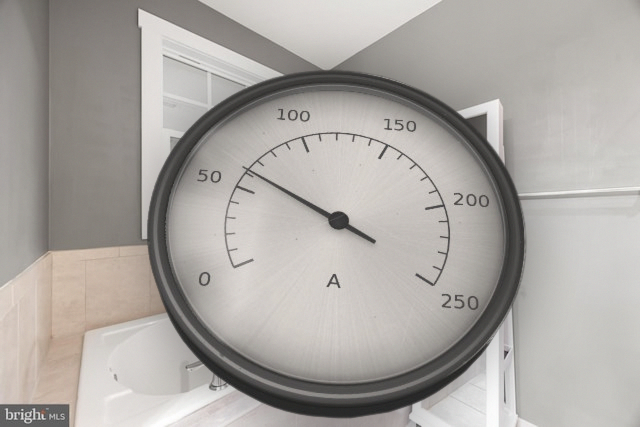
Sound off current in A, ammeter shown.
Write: 60 A
